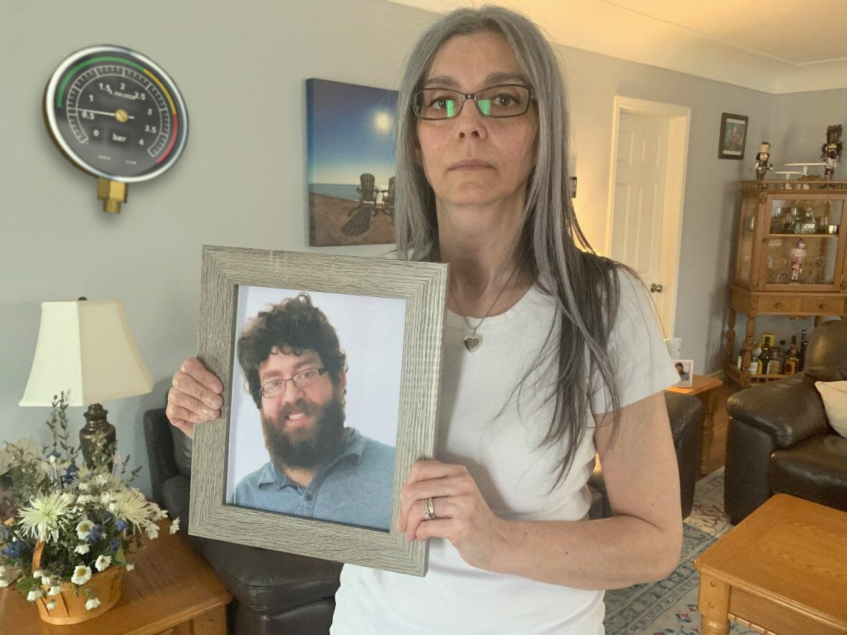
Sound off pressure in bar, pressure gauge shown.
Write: 0.6 bar
